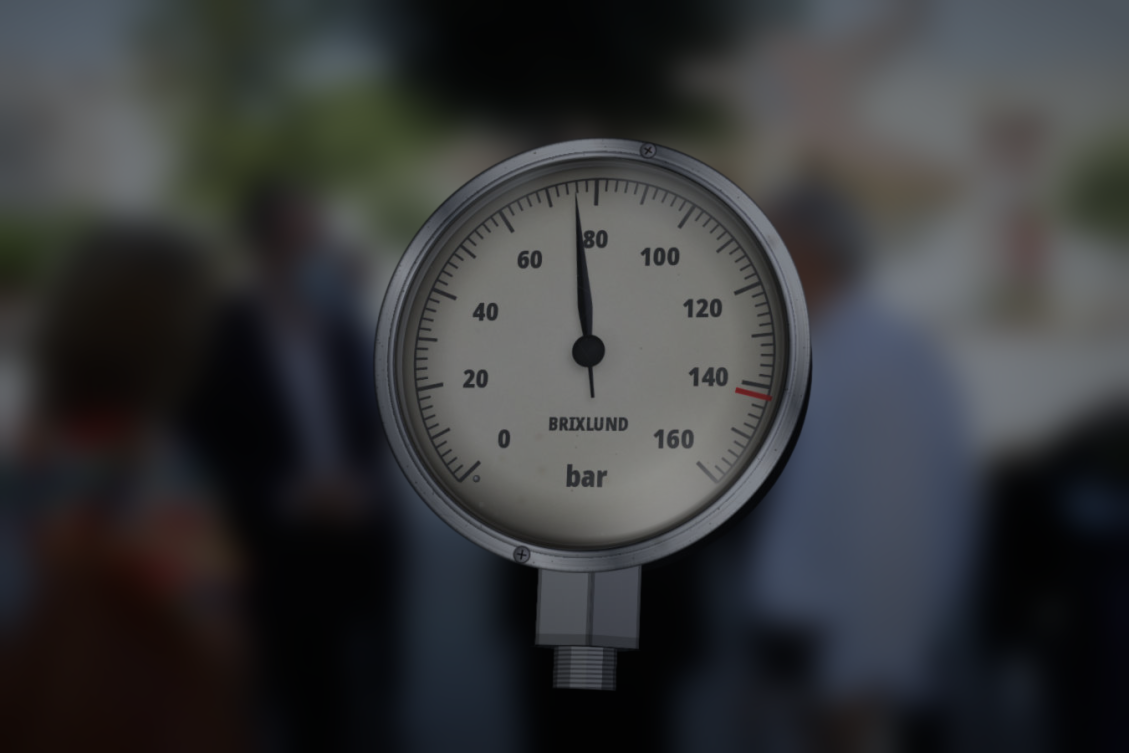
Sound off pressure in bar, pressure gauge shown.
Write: 76 bar
